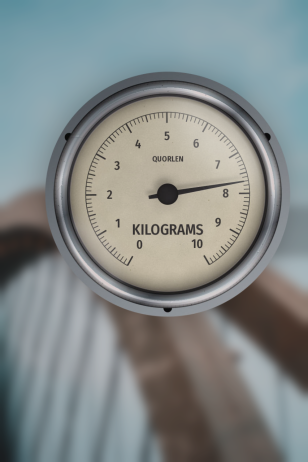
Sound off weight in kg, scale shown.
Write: 7.7 kg
